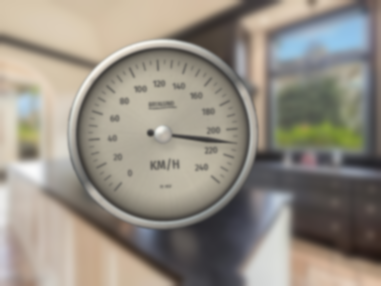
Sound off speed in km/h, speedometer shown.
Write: 210 km/h
